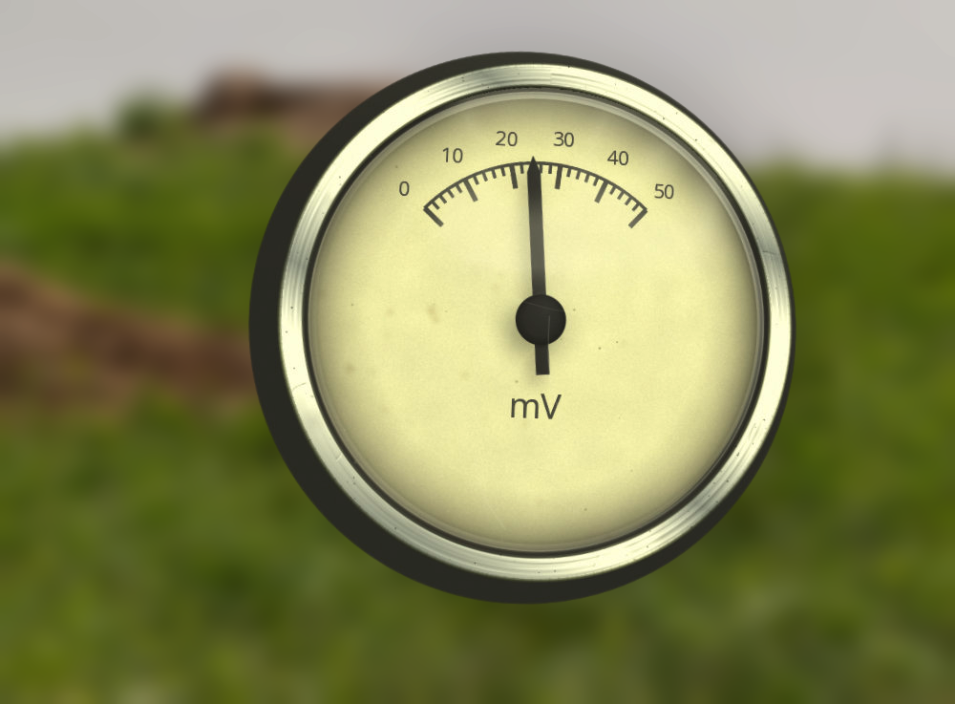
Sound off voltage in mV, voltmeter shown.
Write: 24 mV
